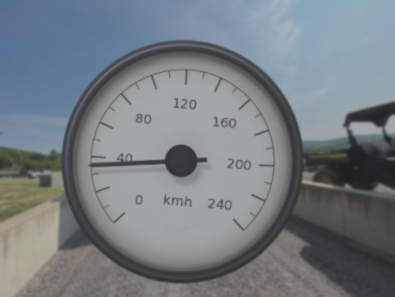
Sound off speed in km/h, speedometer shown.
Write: 35 km/h
